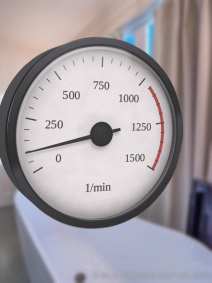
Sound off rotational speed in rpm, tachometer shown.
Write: 100 rpm
